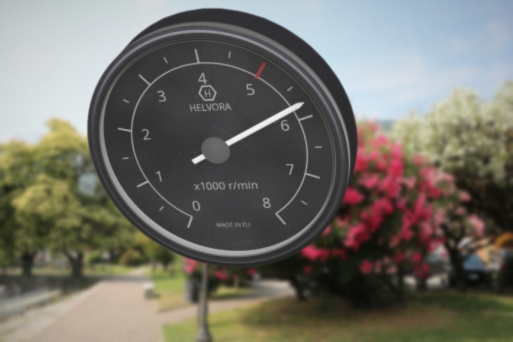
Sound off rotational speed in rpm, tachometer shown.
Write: 5750 rpm
